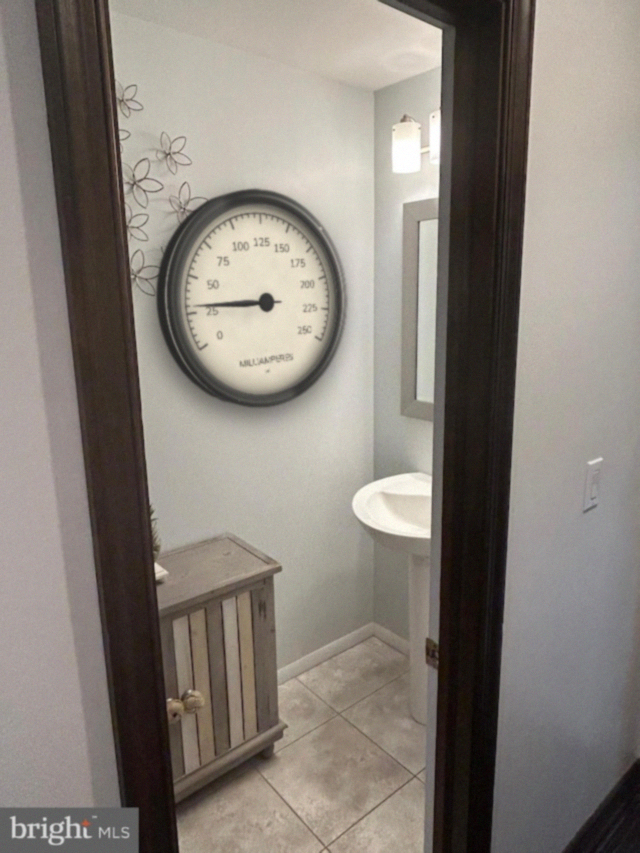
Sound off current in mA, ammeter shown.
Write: 30 mA
